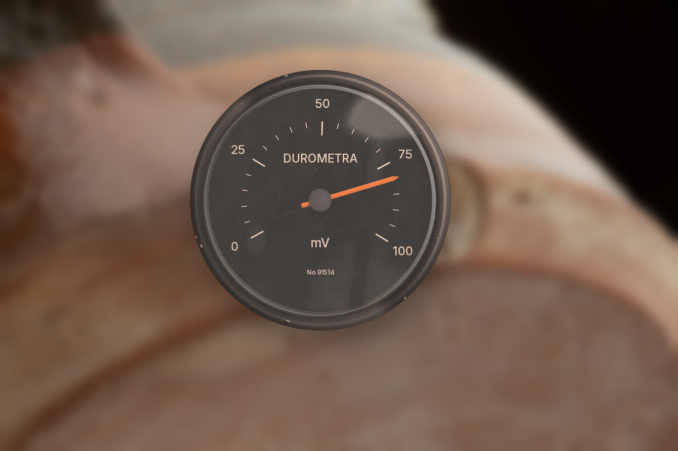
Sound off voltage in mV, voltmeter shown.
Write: 80 mV
